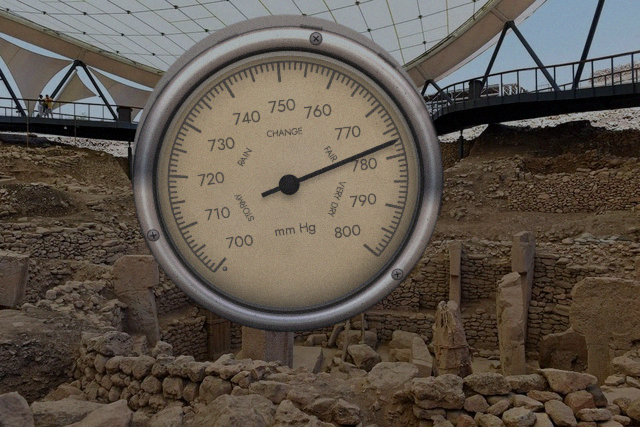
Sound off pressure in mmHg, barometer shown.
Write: 777 mmHg
